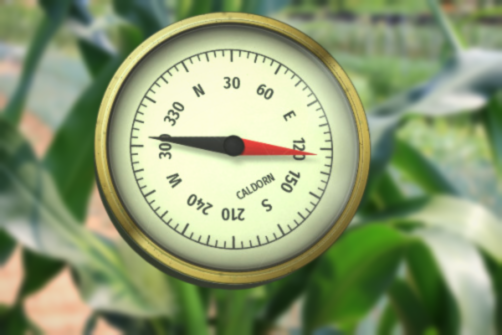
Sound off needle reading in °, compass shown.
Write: 125 °
